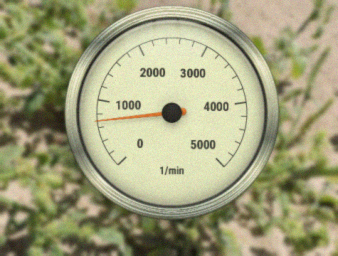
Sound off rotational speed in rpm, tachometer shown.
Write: 700 rpm
